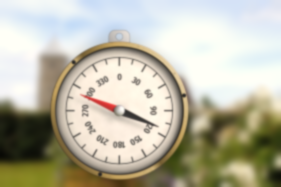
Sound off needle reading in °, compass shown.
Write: 292.5 °
